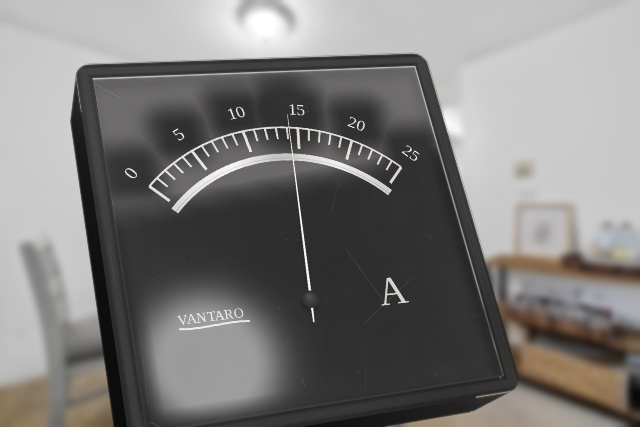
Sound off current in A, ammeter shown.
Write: 14 A
